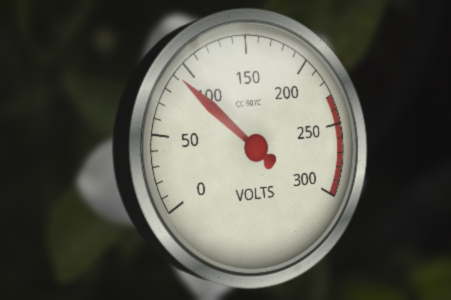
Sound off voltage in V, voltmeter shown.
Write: 90 V
